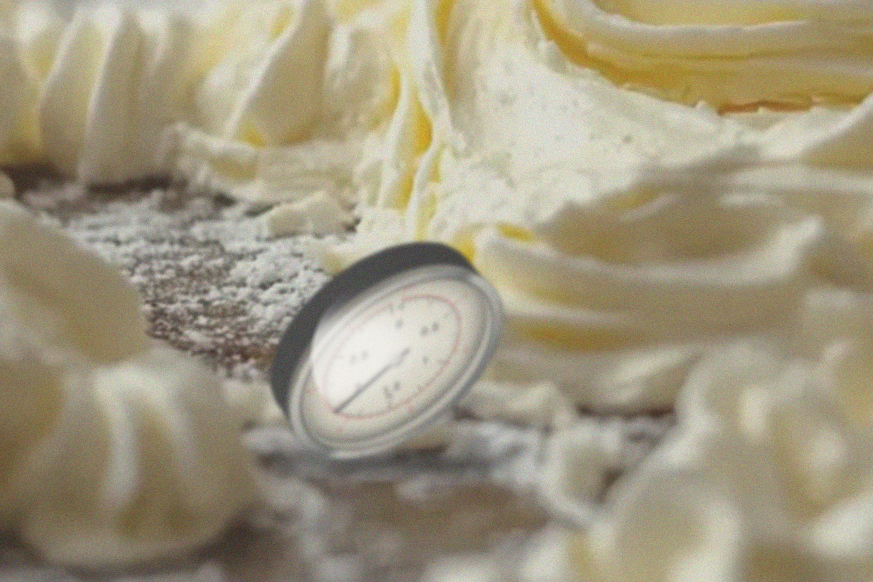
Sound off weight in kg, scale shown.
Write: 2 kg
